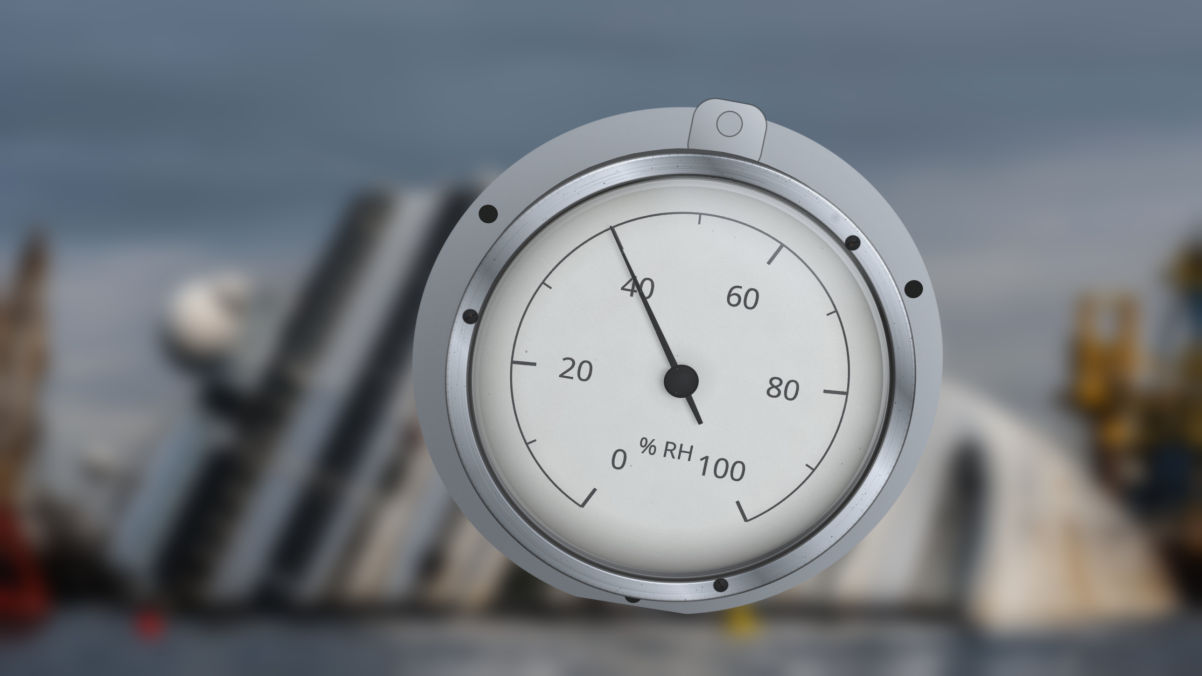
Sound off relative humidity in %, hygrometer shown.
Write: 40 %
